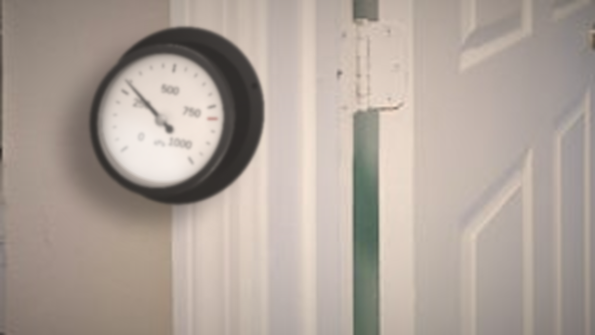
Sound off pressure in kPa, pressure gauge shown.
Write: 300 kPa
